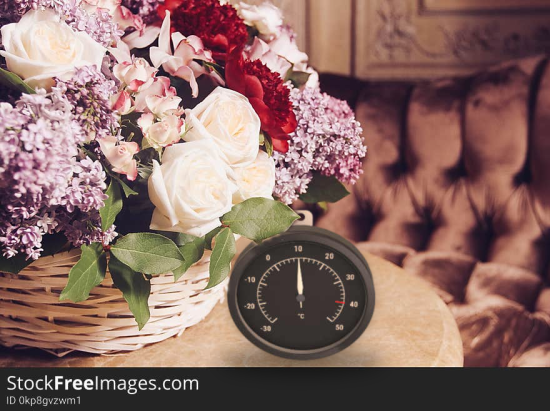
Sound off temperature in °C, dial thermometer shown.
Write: 10 °C
